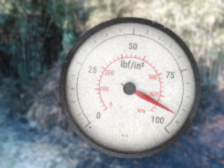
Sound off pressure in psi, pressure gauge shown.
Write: 92.5 psi
